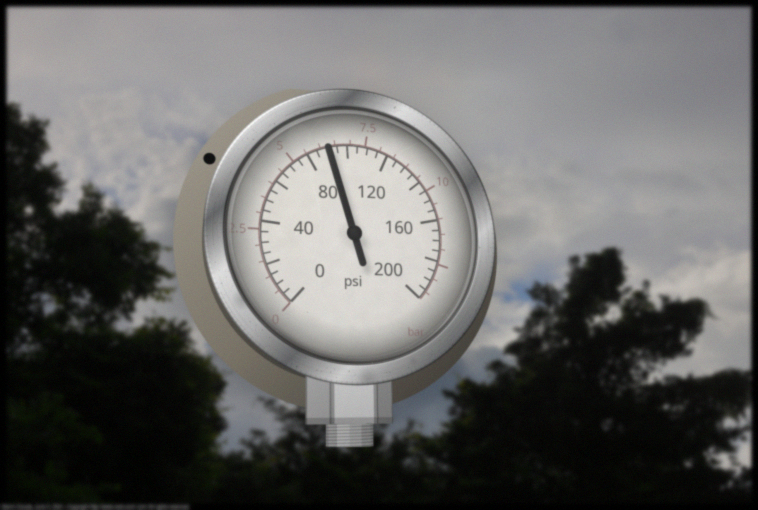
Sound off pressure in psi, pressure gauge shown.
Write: 90 psi
